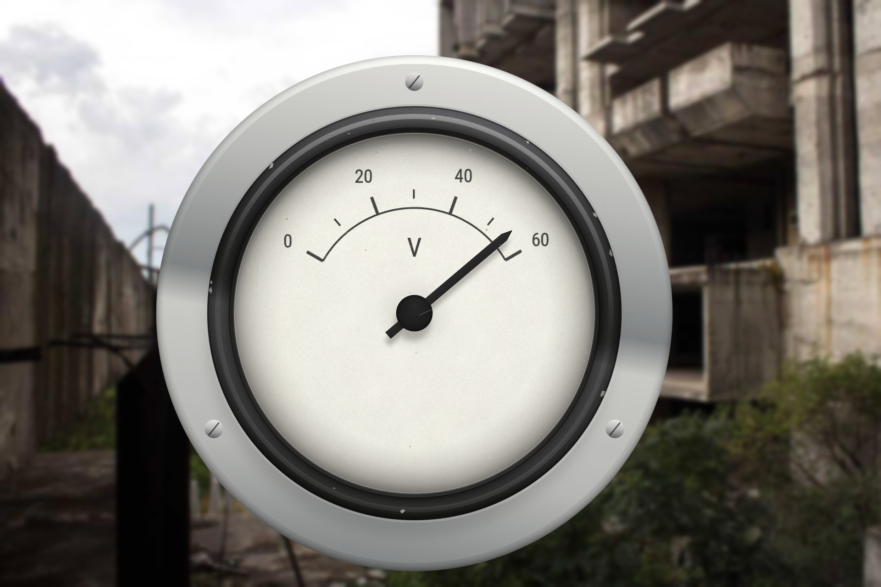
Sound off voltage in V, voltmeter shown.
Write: 55 V
